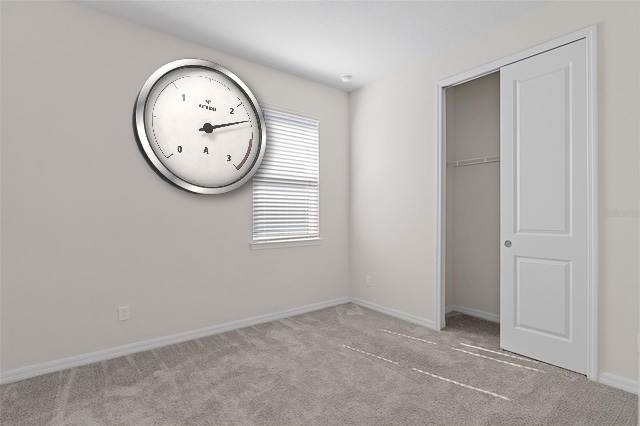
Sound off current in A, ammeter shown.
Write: 2.25 A
